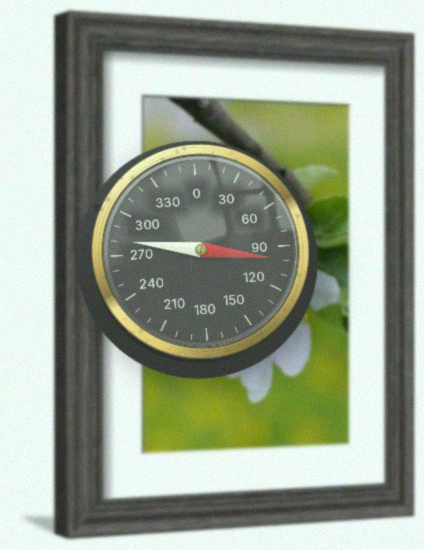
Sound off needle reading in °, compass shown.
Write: 100 °
